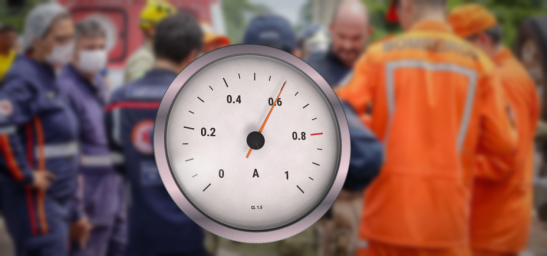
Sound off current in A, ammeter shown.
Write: 0.6 A
